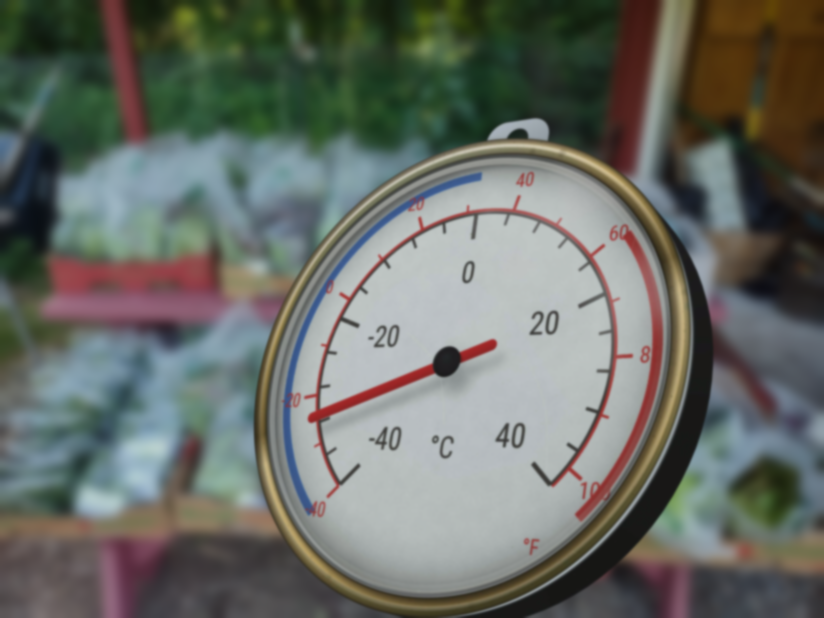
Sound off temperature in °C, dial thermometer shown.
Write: -32 °C
